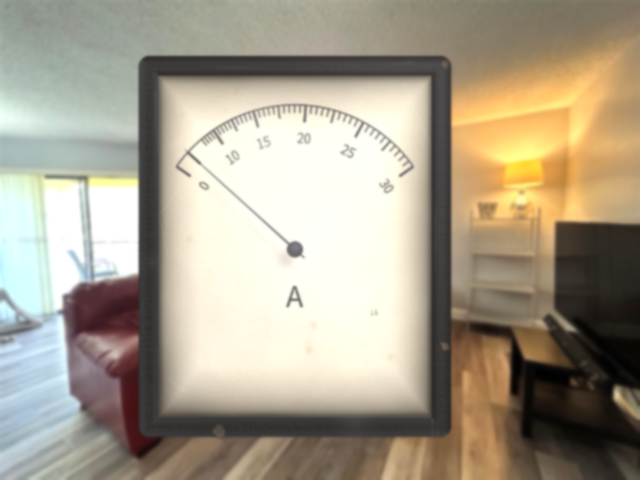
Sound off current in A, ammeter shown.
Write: 5 A
